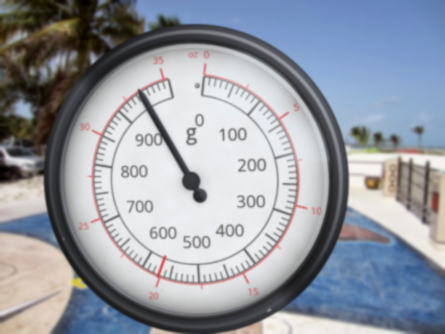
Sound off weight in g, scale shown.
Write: 950 g
